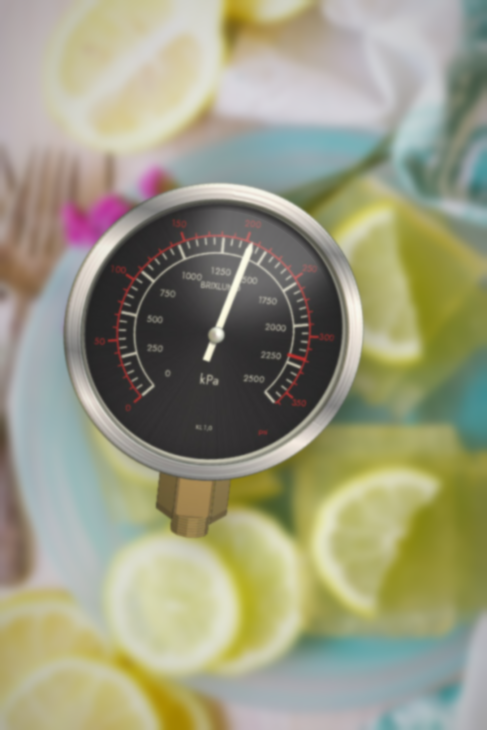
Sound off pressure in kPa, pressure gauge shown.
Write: 1400 kPa
